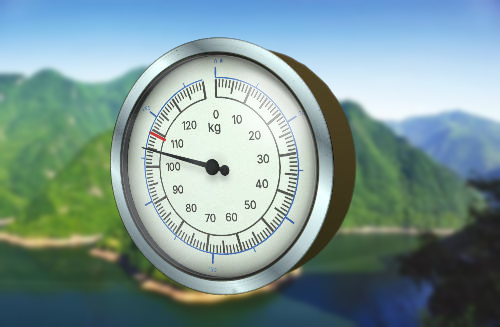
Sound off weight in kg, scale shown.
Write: 105 kg
